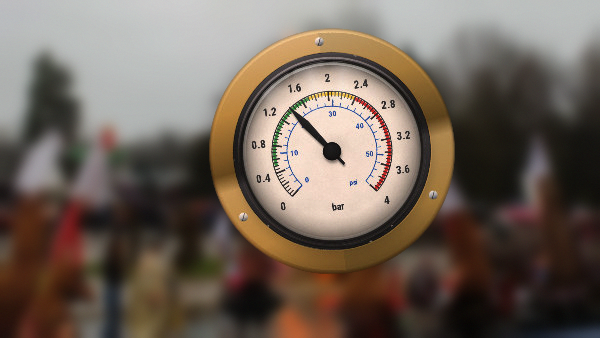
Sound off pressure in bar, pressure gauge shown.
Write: 1.4 bar
